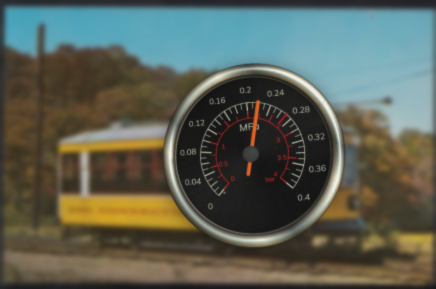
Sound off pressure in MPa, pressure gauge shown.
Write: 0.22 MPa
